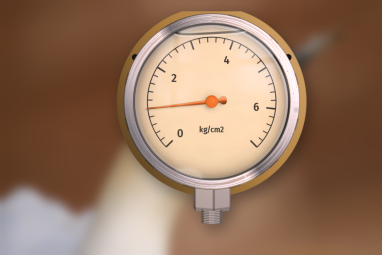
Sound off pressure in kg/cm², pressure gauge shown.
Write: 1 kg/cm²
